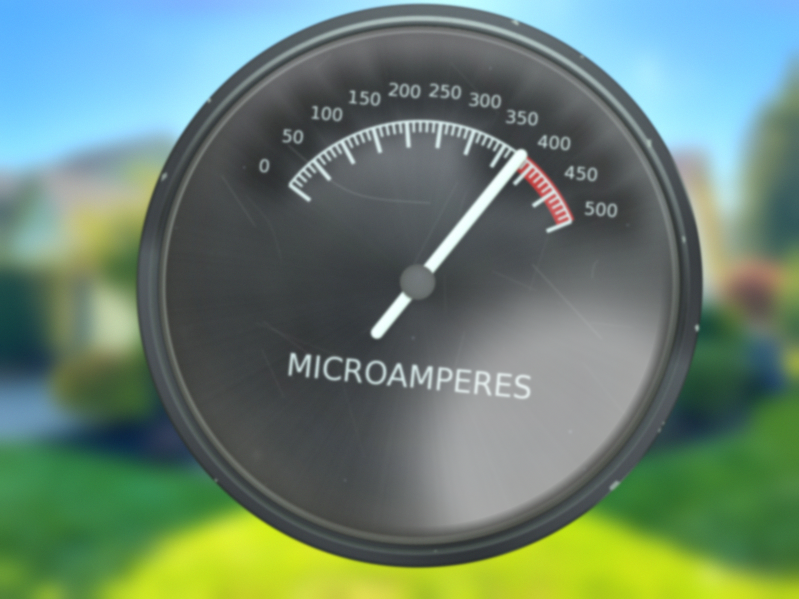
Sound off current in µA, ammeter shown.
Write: 380 µA
